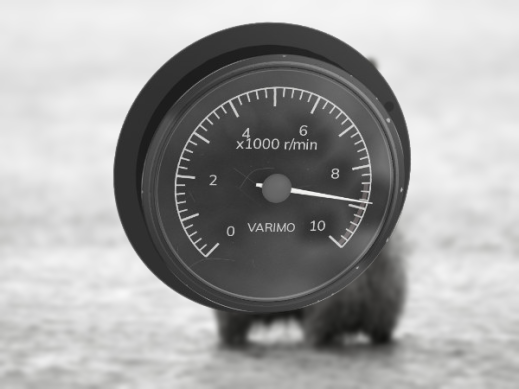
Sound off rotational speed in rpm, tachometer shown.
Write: 8800 rpm
